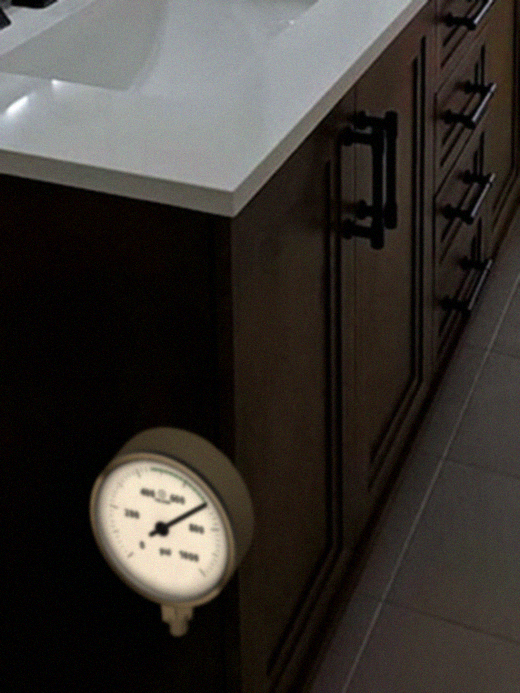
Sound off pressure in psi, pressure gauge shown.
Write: 700 psi
